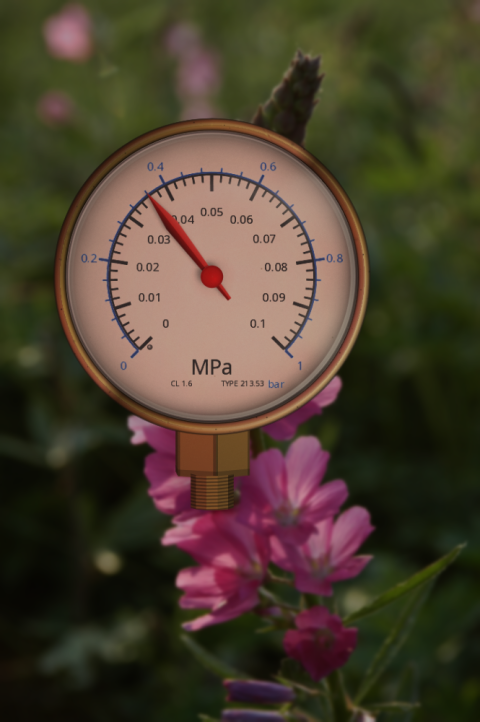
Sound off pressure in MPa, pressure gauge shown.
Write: 0.036 MPa
